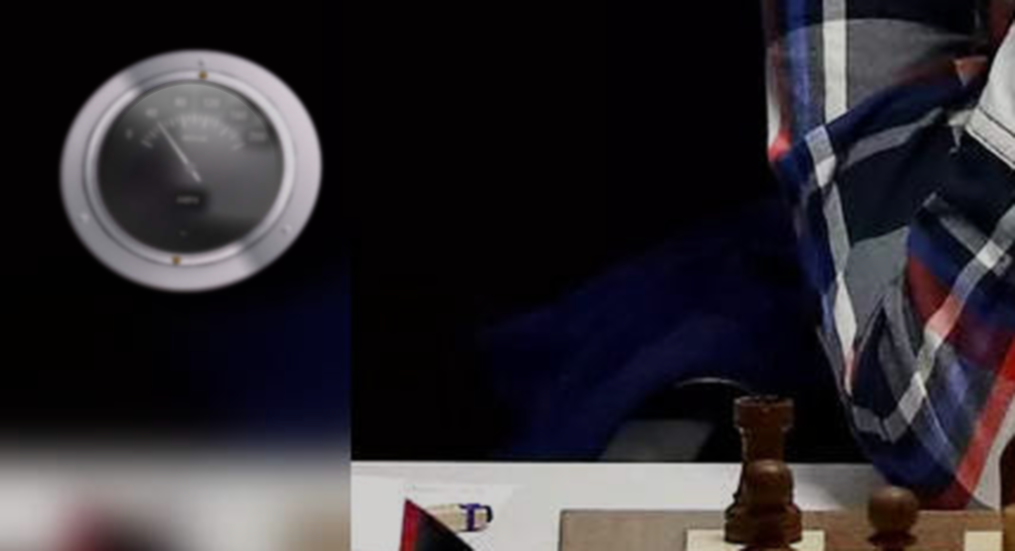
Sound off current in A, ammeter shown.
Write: 40 A
